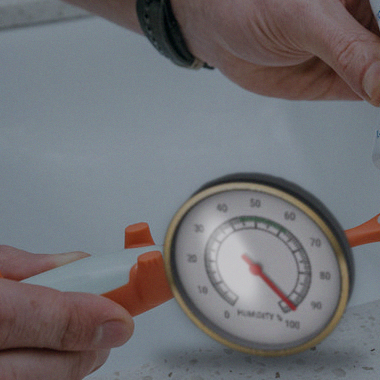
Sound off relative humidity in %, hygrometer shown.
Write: 95 %
